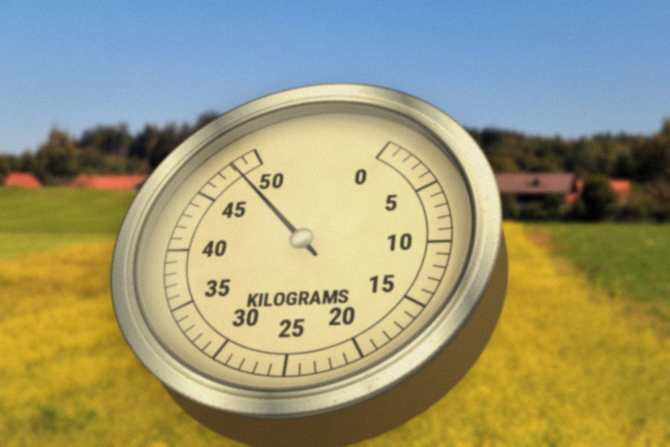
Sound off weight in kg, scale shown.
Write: 48 kg
